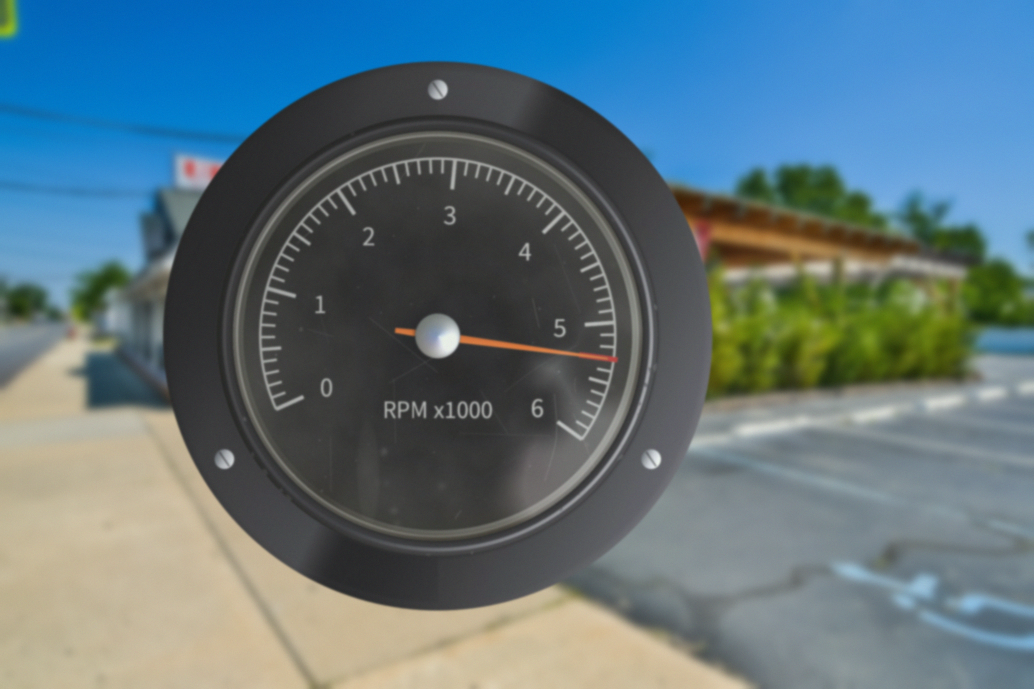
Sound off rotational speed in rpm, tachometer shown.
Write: 5300 rpm
